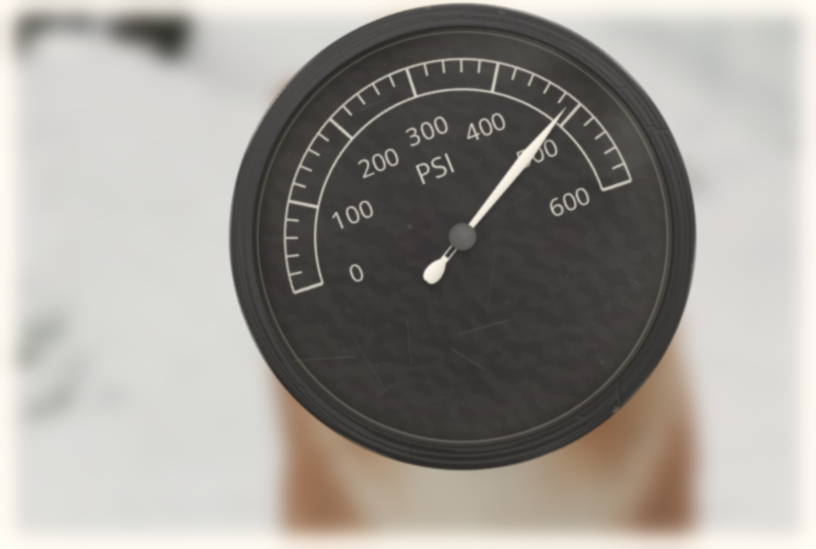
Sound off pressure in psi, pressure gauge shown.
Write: 490 psi
